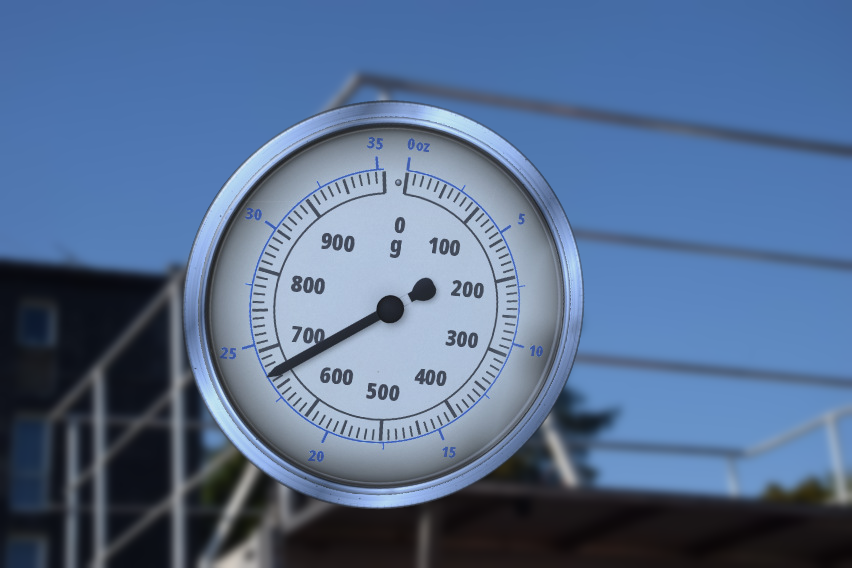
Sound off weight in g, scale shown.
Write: 670 g
